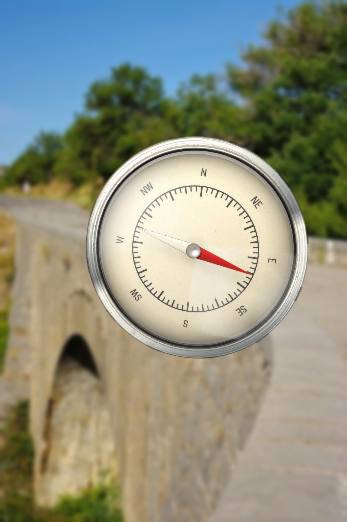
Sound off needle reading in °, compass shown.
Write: 105 °
